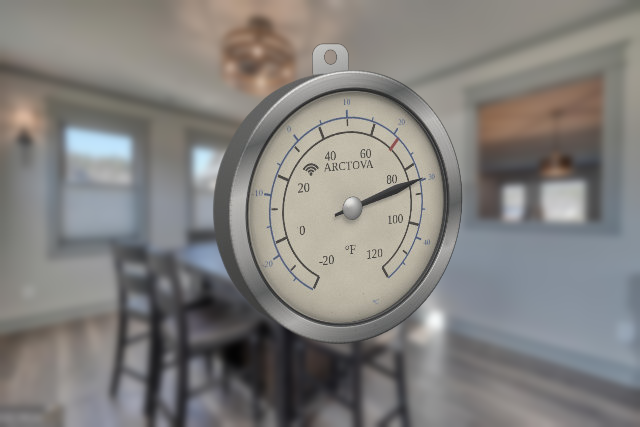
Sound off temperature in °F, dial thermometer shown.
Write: 85 °F
